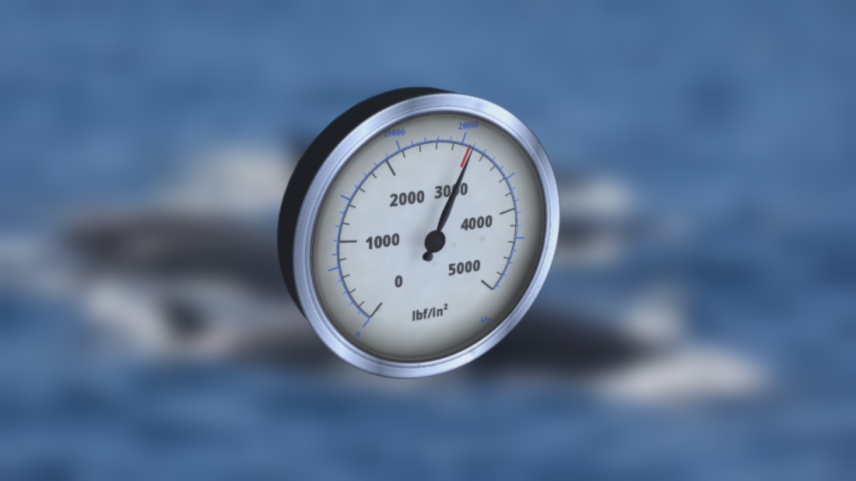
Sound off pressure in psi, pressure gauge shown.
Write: 3000 psi
